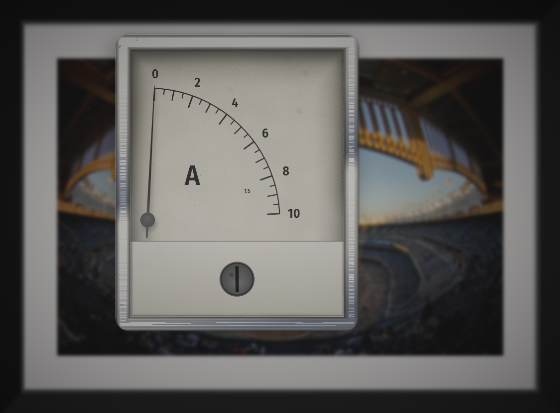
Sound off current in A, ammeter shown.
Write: 0 A
